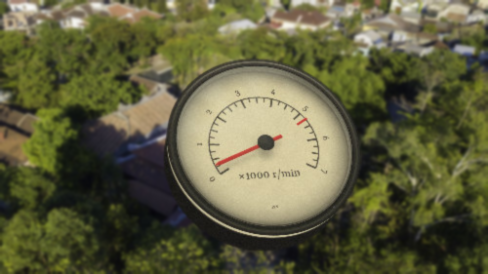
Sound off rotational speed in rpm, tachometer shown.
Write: 250 rpm
